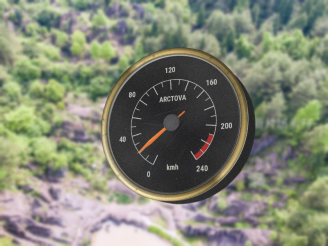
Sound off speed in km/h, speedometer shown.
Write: 20 km/h
